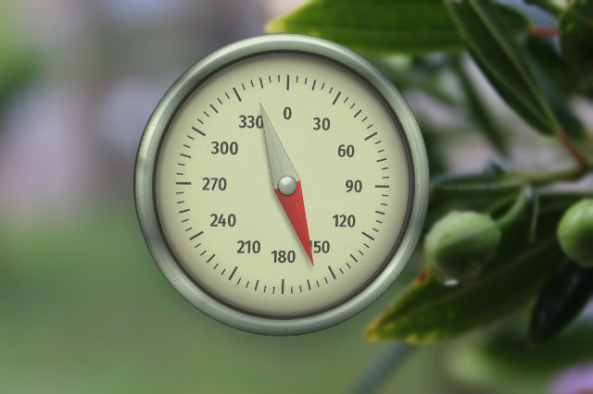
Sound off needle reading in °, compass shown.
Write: 160 °
